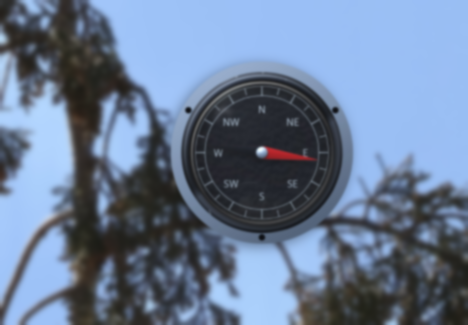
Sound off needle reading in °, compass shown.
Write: 97.5 °
